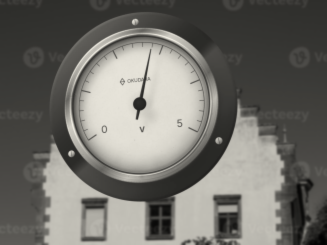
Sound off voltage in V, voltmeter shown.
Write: 2.8 V
